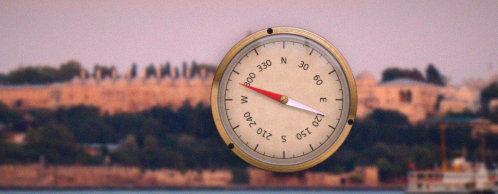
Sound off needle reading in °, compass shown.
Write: 290 °
